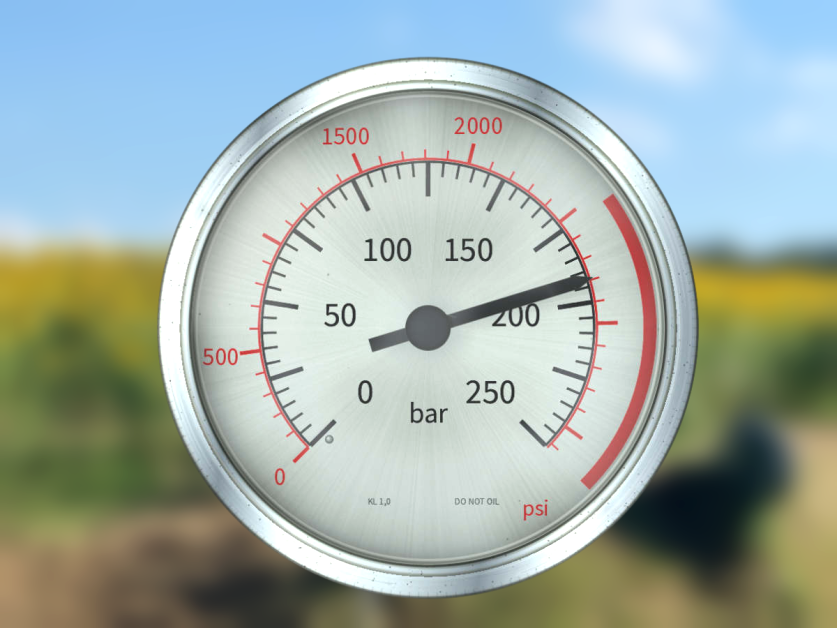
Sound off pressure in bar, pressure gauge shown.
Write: 192.5 bar
